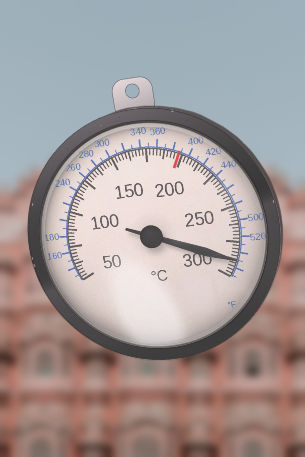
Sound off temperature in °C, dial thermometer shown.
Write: 287.5 °C
